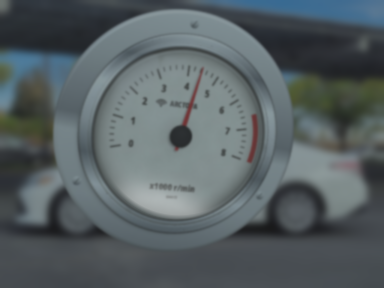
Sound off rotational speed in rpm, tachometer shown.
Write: 4400 rpm
